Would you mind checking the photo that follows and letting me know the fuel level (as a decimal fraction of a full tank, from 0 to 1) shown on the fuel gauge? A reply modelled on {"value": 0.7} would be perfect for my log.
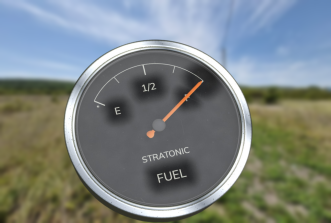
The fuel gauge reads {"value": 1}
